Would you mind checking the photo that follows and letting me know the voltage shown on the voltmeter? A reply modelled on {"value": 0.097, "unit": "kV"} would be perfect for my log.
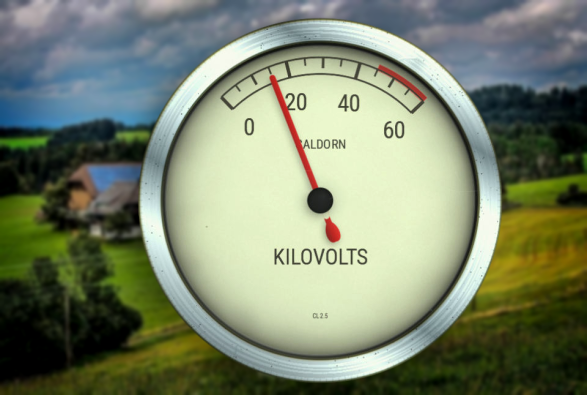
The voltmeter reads {"value": 15, "unit": "kV"}
